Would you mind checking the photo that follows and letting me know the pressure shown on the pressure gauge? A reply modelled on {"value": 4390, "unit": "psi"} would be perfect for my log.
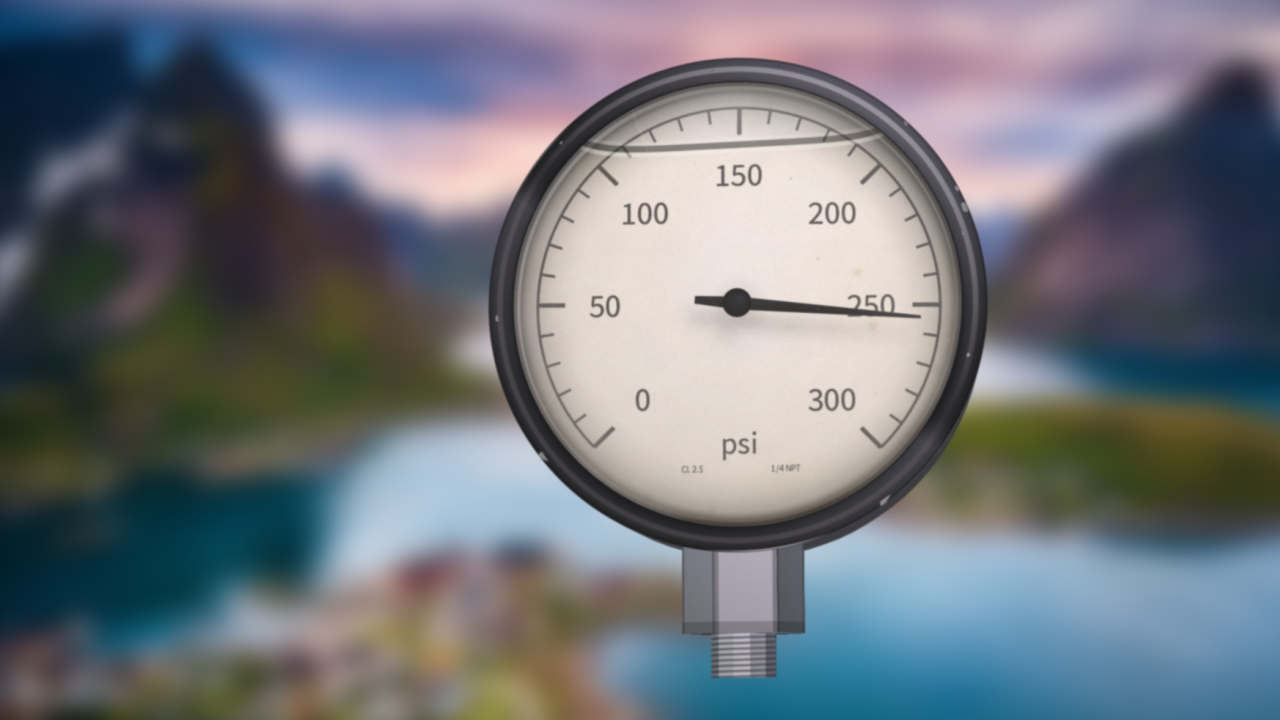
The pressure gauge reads {"value": 255, "unit": "psi"}
